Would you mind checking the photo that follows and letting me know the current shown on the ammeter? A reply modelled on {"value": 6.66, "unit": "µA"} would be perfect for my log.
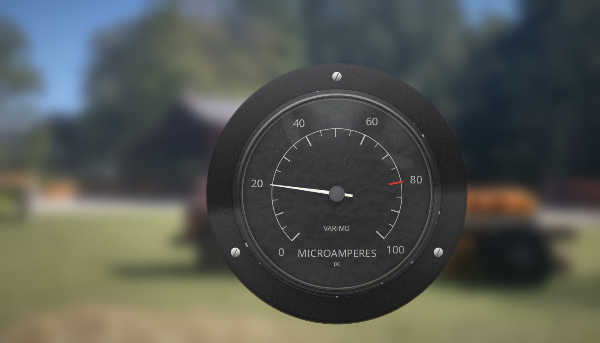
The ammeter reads {"value": 20, "unit": "µA"}
